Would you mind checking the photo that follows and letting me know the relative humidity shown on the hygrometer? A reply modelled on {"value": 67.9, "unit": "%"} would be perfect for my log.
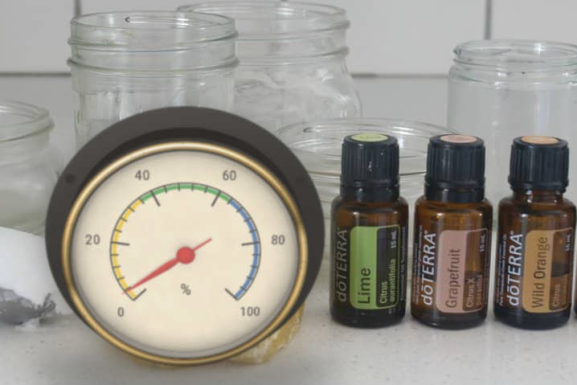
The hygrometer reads {"value": 4, "unit": "%"}
